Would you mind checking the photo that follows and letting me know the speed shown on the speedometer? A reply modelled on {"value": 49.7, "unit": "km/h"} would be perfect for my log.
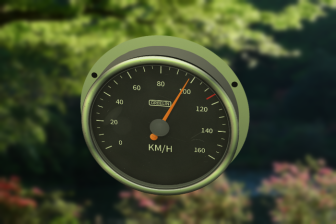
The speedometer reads {"value": 97.5, "unit": "km/h"}
